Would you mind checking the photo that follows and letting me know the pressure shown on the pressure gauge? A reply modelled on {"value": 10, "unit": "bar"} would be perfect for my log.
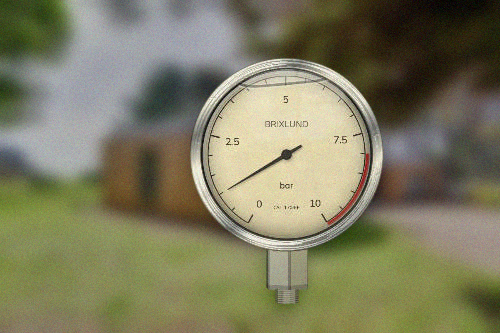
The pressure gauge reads {"value": 1, "unit": "bar"}
